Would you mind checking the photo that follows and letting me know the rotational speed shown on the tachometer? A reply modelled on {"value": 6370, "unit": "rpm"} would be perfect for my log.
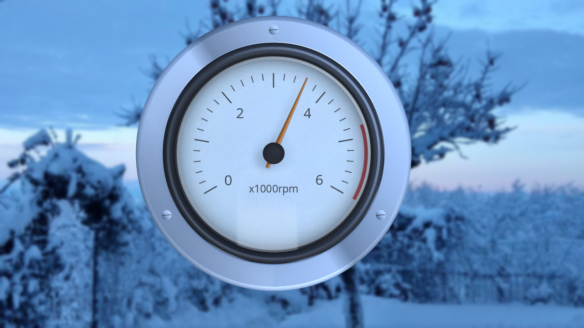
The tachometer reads {"value": 3600, "unit": "rpm"}
